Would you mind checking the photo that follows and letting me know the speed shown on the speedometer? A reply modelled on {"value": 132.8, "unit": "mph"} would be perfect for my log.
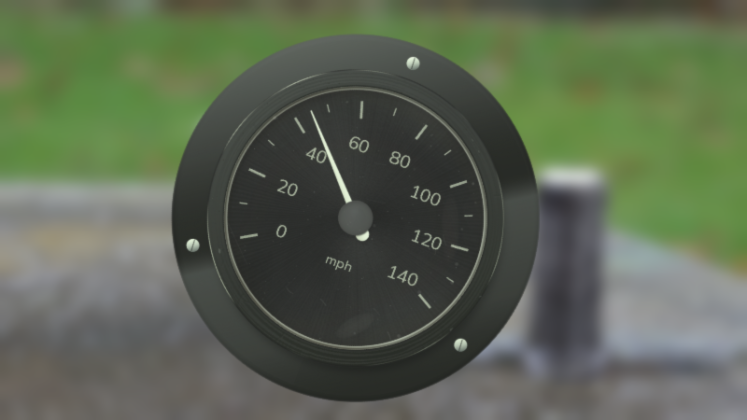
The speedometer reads {"value": 45, "unit": "mph"}
